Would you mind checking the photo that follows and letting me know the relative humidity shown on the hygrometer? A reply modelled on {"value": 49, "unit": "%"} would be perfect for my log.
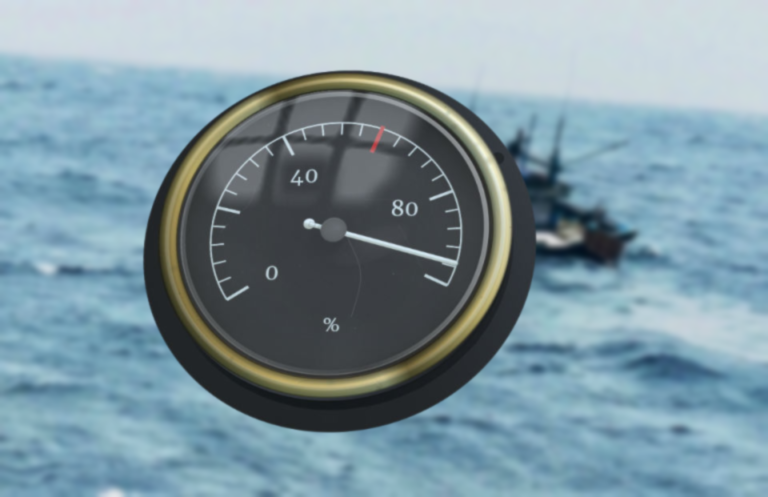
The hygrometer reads {"value": 96, "unit": "%"}
